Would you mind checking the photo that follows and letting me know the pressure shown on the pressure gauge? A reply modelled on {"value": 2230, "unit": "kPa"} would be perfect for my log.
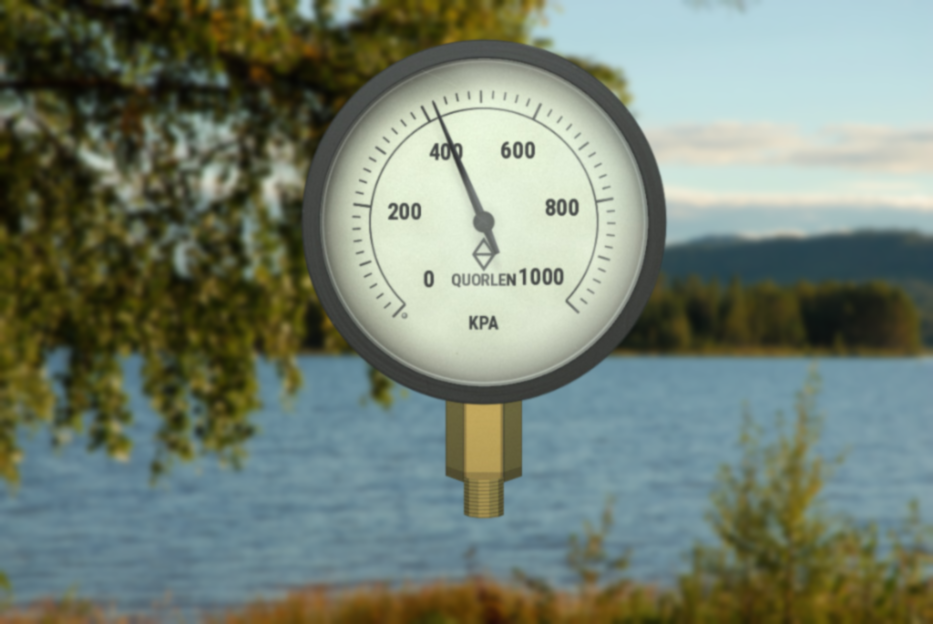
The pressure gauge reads {"value": 420, "unit": "kPa"}
